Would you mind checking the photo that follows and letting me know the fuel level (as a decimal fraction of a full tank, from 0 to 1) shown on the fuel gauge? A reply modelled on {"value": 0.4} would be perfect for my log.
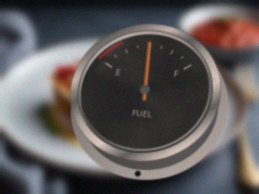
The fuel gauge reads {"value": 0.5}
